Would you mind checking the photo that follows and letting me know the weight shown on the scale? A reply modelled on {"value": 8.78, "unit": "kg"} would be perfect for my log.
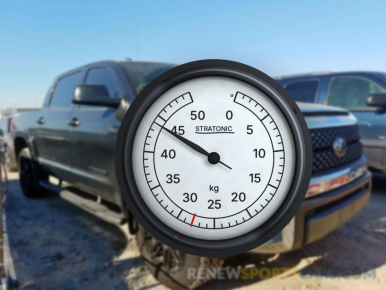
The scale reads {"value": 44, "unit": "kg"}
